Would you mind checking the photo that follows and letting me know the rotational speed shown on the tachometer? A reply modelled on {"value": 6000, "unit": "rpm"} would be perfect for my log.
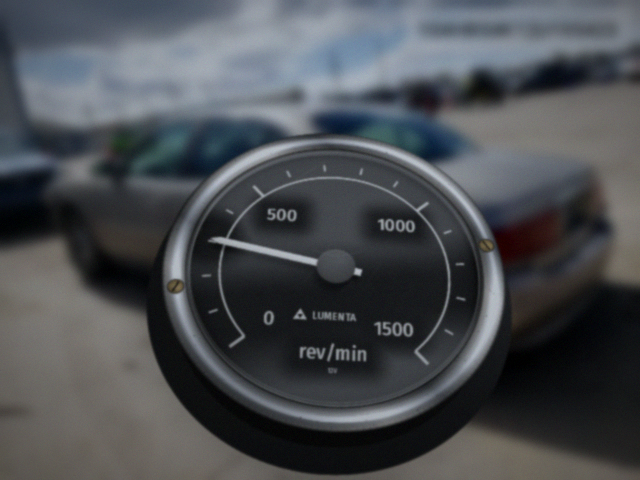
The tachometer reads {"value": 300, "unit": "rpm"}
